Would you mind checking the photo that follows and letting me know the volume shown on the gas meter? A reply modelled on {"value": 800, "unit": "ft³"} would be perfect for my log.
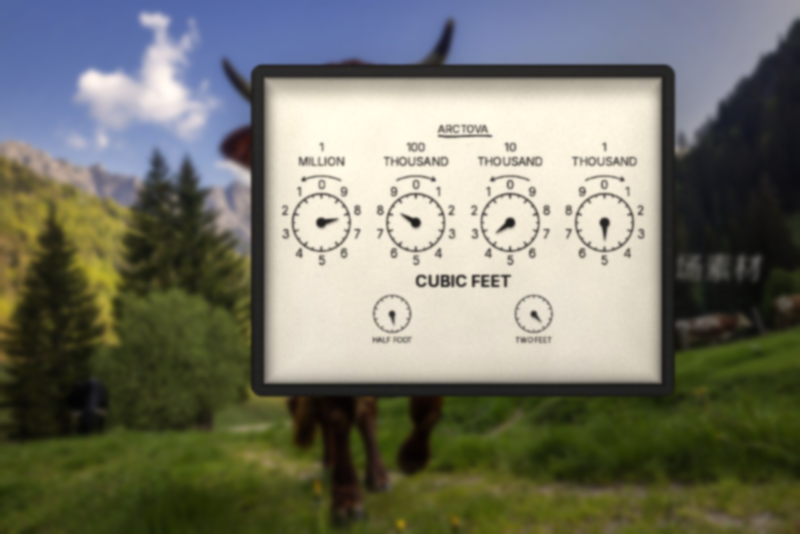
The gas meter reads {"value": 783500, "unit": "ft³"}
